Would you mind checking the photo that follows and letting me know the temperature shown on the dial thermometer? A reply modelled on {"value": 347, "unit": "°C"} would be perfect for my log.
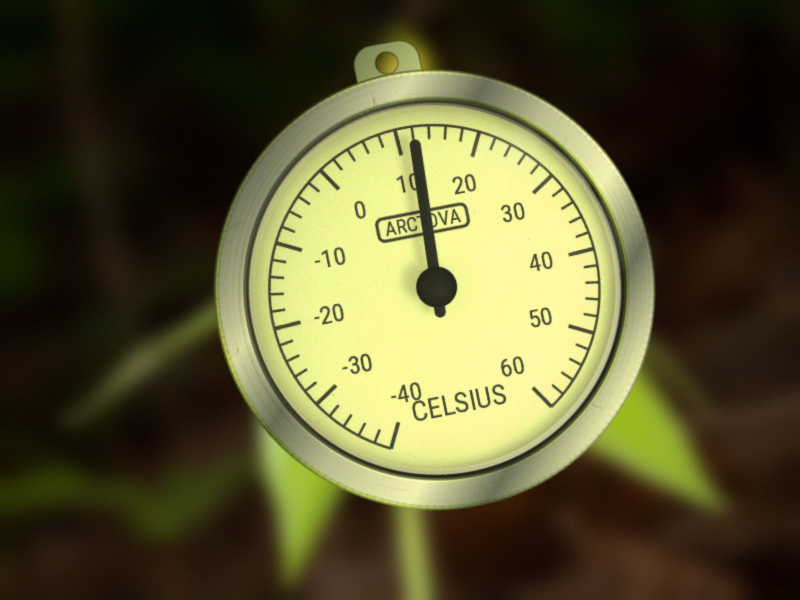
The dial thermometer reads {"value": 12, "unit": "°C"}
